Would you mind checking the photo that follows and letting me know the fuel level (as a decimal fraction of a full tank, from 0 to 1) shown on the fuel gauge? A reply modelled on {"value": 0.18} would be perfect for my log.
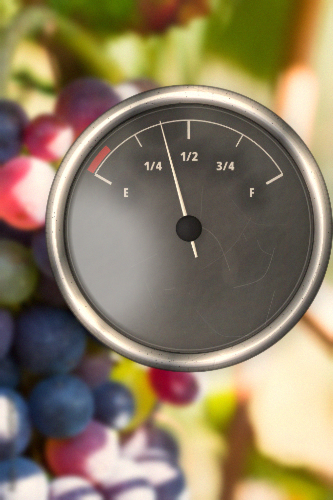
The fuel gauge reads {"value": 0.375}
